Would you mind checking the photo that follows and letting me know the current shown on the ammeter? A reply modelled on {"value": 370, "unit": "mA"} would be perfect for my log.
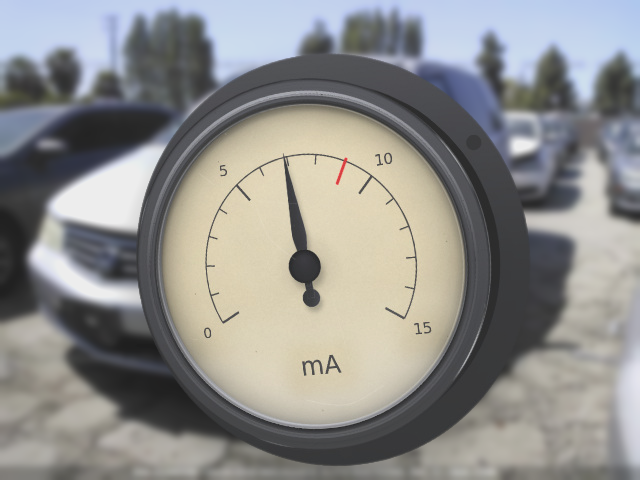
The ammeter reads {"value": 7, "unit": "mA"}
